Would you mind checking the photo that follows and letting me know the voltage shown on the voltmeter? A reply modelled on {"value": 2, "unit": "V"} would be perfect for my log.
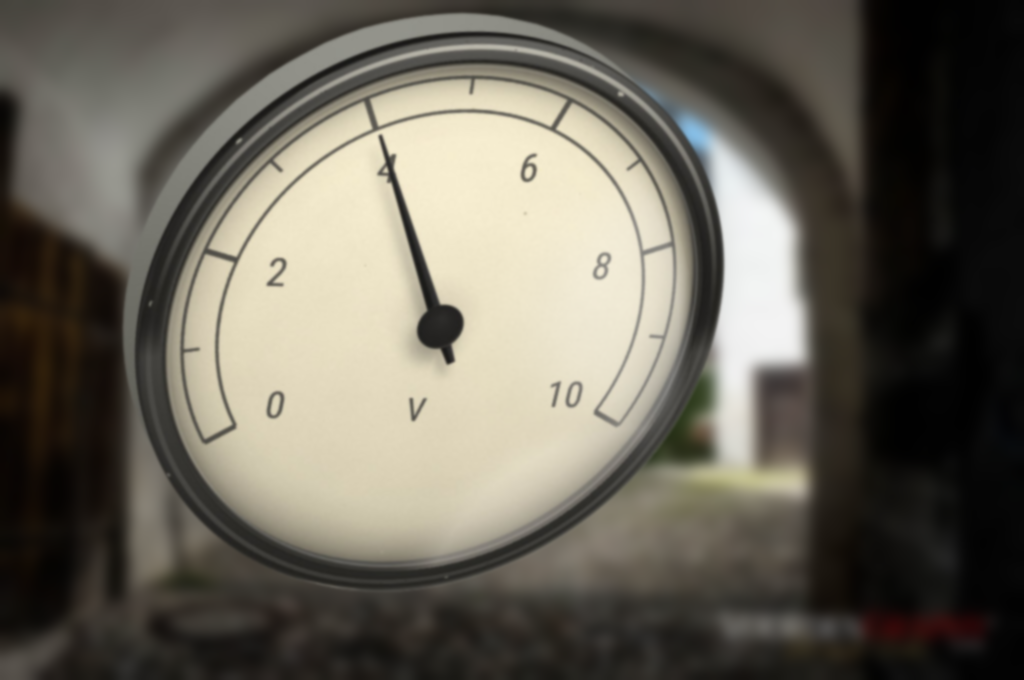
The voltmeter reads {"value": 4, "unit": "V"}
